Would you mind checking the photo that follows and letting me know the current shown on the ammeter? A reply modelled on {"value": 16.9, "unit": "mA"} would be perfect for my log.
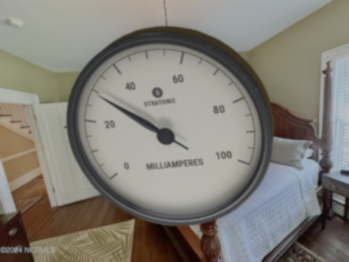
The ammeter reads {"value": 30, "unit": "mA"}
